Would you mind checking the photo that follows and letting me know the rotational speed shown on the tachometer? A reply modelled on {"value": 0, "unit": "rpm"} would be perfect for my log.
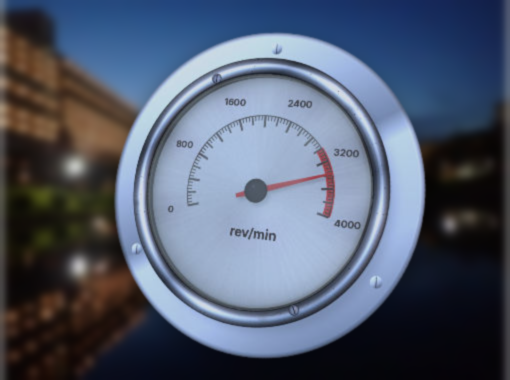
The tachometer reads {"value": 3400, "unit": "rpm"}
